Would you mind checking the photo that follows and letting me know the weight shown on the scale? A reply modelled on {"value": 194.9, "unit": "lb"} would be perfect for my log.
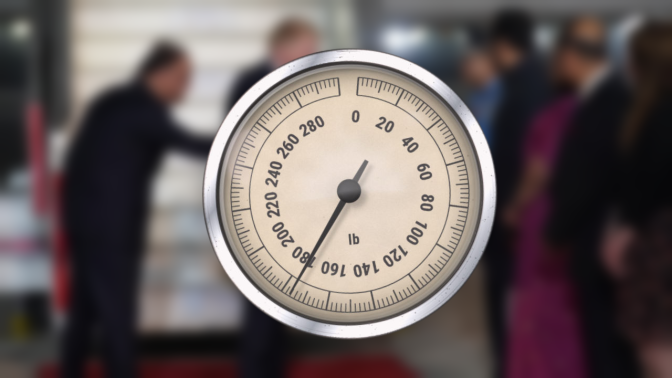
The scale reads {"value": 176, "unit": "lb"}
